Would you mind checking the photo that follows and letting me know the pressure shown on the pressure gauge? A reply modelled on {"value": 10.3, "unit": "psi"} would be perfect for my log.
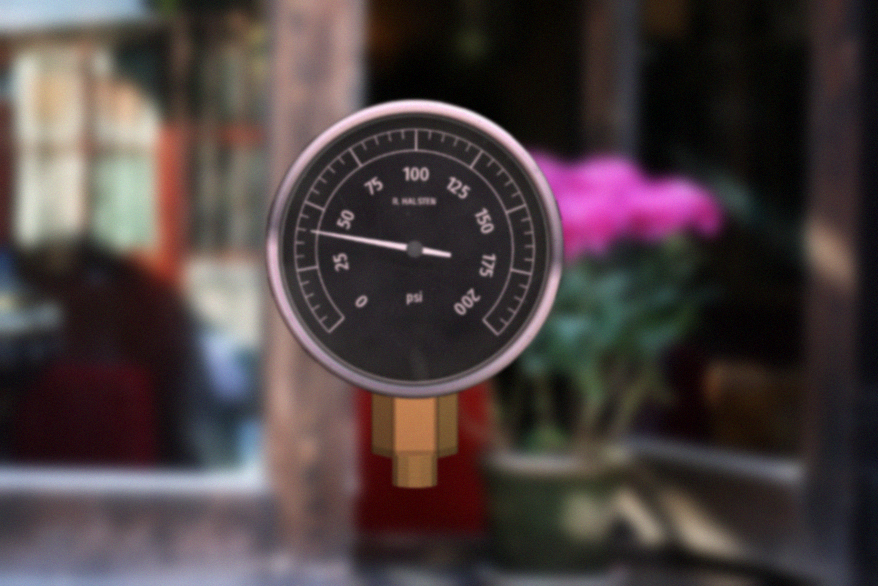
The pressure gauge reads {"value": 40, "unit": "psi"}
